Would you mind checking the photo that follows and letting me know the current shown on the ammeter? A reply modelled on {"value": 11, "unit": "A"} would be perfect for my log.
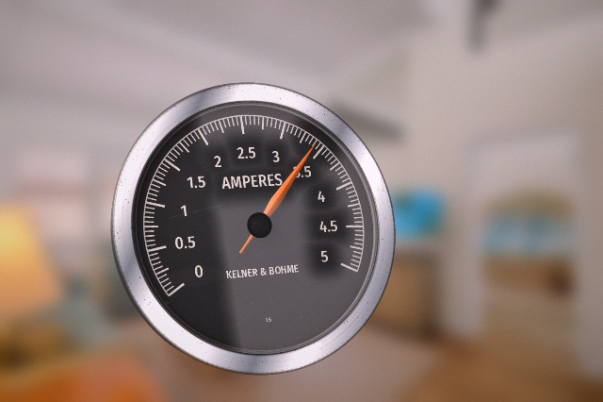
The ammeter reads {"value": 3.4, "unit": "A"}
